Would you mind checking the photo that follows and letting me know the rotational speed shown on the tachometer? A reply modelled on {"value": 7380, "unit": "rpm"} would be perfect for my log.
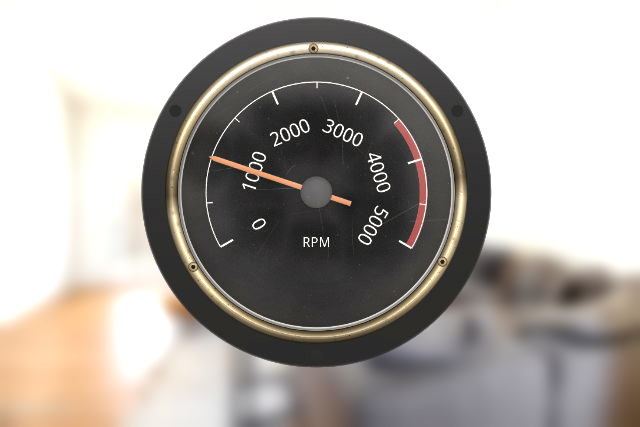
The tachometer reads {"value": 1000, "unit": "rpm"}
